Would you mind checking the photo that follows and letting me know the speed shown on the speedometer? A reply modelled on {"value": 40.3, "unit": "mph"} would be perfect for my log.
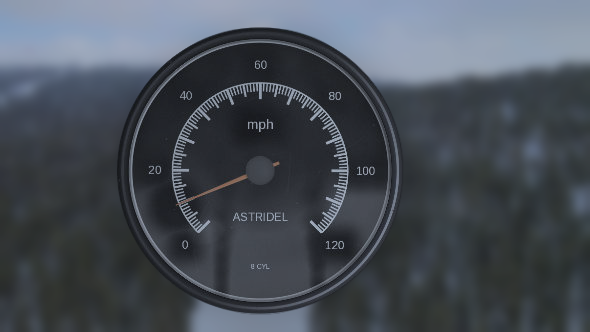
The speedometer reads {"value": 10, "unit": "mph"}
